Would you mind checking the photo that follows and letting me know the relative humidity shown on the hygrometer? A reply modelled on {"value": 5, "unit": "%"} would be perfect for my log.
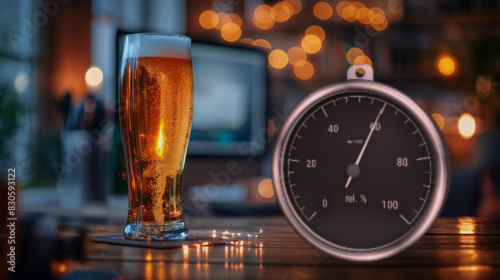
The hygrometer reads {"value": 60, "unit": "%"}
